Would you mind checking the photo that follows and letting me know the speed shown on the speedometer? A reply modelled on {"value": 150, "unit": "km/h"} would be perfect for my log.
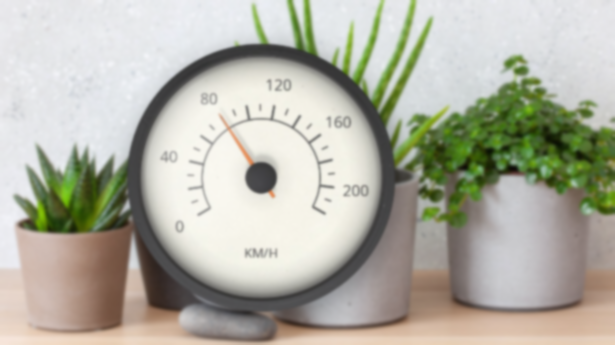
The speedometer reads {"value": 80, "unit": "km/h"}
